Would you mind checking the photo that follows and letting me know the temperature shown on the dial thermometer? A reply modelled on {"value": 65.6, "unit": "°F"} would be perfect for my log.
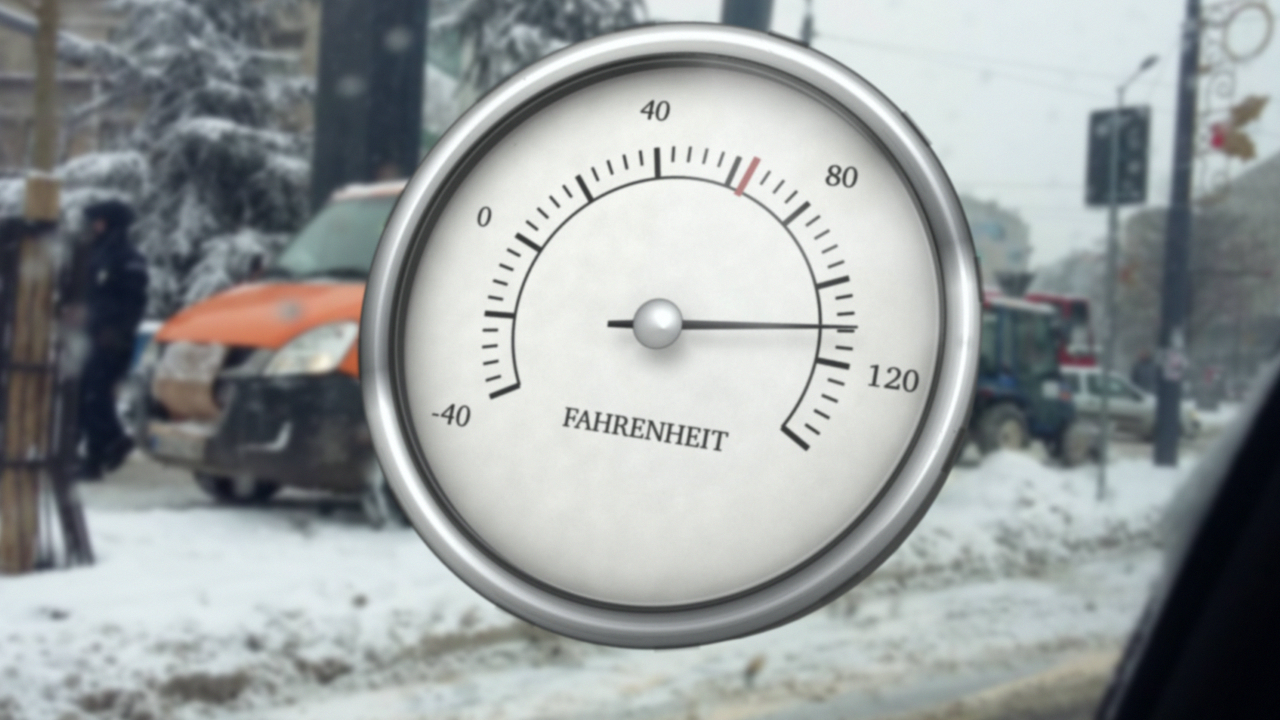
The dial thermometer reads {"value": 112, "unit": "°F"}
